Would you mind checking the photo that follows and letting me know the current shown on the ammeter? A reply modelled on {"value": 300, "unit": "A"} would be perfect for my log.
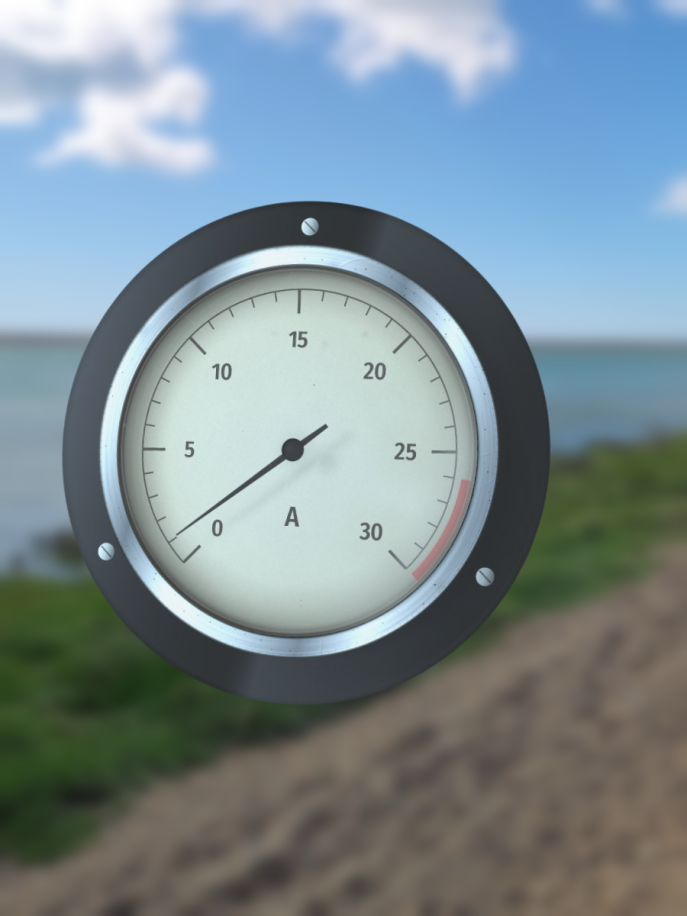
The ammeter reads {"value": 1, "unit": "A"}
